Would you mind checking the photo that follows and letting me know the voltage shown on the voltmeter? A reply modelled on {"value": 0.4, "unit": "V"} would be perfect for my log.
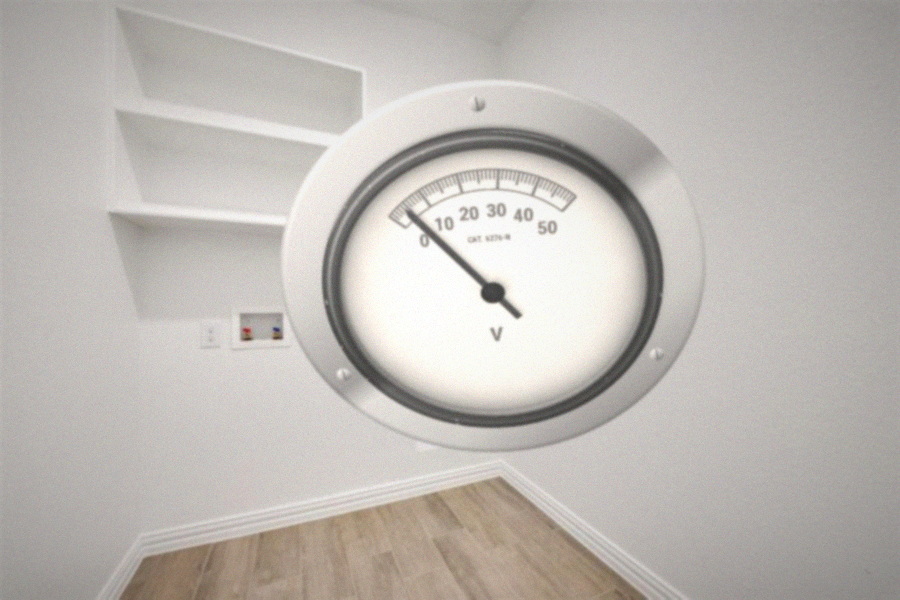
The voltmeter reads {"value": 5, "unit": "V"}
